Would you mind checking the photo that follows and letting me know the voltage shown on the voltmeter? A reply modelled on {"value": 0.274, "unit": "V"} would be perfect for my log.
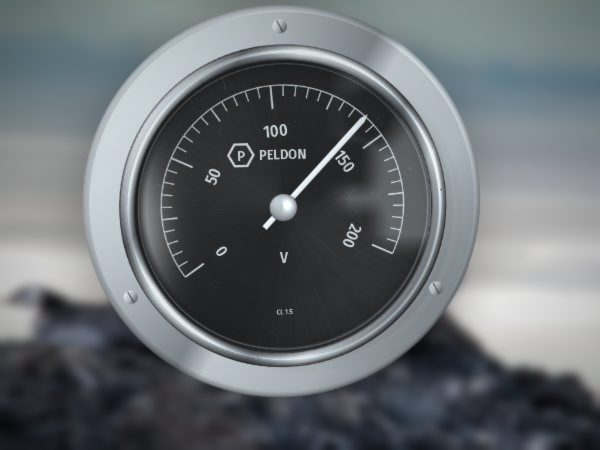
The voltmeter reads {"value": 140, "unit": "V"}
